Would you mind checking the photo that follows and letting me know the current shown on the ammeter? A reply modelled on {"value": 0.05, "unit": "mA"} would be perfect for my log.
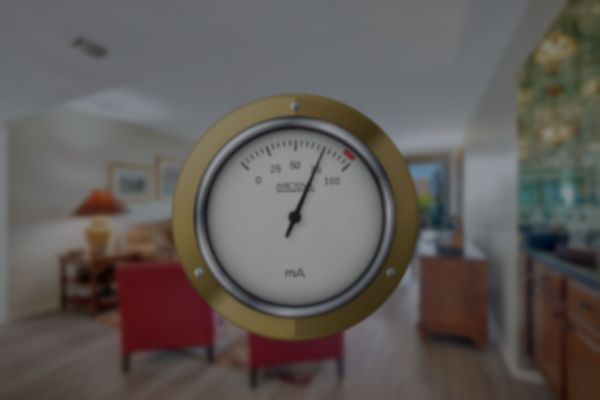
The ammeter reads {"value": 75, "unit": "mA"}
